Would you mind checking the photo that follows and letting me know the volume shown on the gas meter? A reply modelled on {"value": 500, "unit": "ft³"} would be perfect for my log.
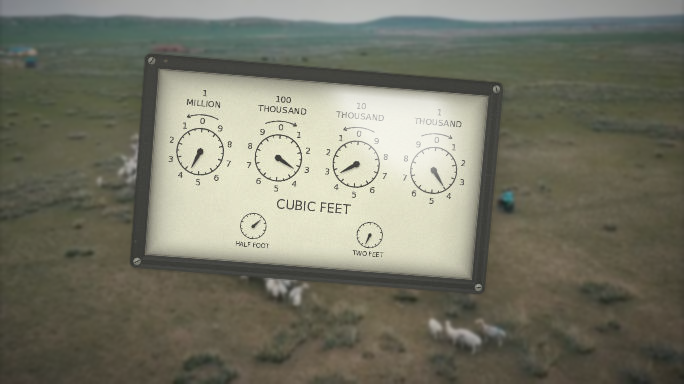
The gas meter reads {"value": 433400, "unit": "ft³"}
